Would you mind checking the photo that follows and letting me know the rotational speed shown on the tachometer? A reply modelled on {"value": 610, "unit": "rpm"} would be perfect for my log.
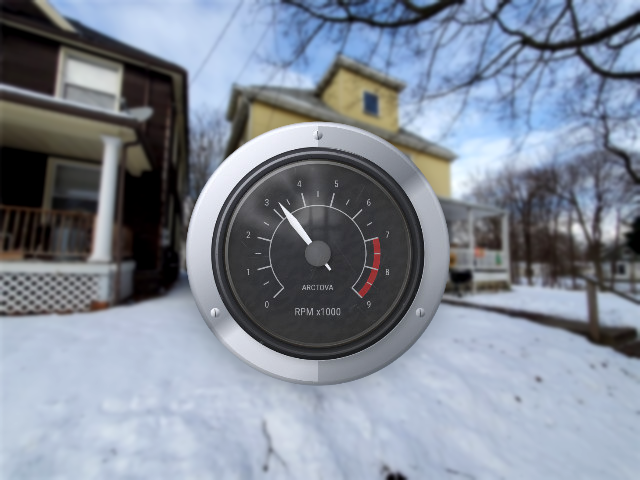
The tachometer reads {"value": 3250, "unit": "rpm"}
